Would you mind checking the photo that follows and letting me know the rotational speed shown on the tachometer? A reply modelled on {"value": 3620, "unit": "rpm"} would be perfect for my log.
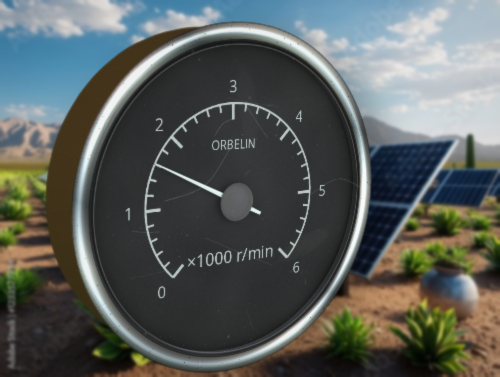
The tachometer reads {"value": 1600, "unit": "rpm"}
